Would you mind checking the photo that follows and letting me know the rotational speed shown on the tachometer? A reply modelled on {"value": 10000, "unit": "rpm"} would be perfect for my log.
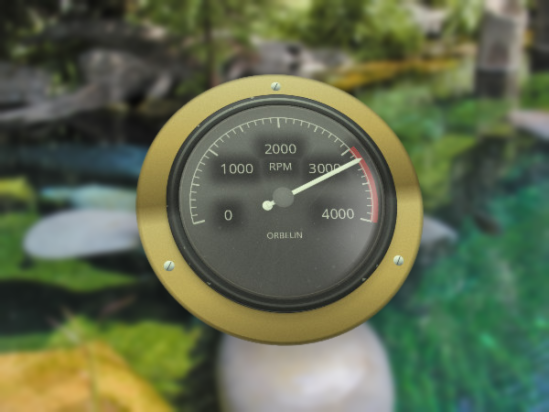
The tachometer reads {"value": 3200, "unit": "rpm"}
